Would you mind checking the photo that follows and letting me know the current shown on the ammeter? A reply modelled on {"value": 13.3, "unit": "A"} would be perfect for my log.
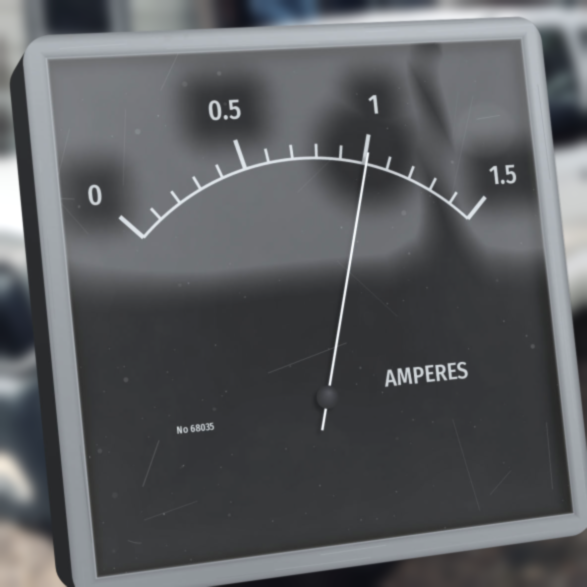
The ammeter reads {"value": 1, "unit": "A"}
